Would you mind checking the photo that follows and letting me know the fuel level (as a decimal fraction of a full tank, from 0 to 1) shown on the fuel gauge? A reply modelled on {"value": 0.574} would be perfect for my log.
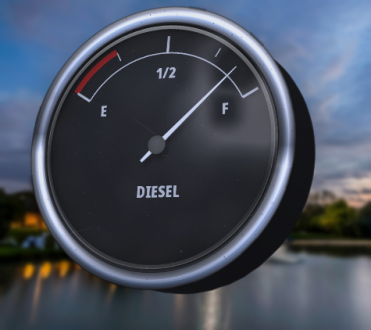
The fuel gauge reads {"value": 0.875}
